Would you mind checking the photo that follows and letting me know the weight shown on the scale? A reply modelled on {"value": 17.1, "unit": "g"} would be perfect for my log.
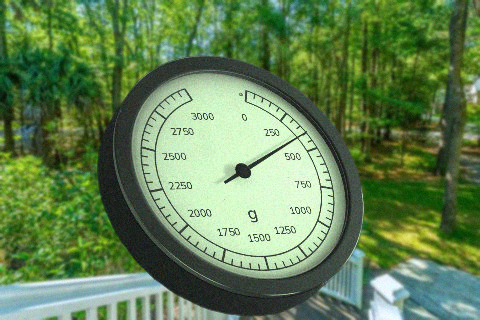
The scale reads {"value": 400, "unit": "g"}
